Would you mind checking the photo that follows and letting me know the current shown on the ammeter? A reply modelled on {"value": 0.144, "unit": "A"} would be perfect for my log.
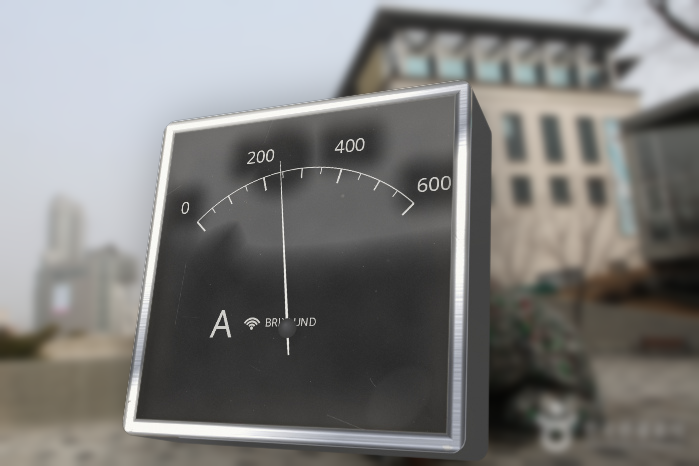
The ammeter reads {"value": 250, "unit": "A"}
